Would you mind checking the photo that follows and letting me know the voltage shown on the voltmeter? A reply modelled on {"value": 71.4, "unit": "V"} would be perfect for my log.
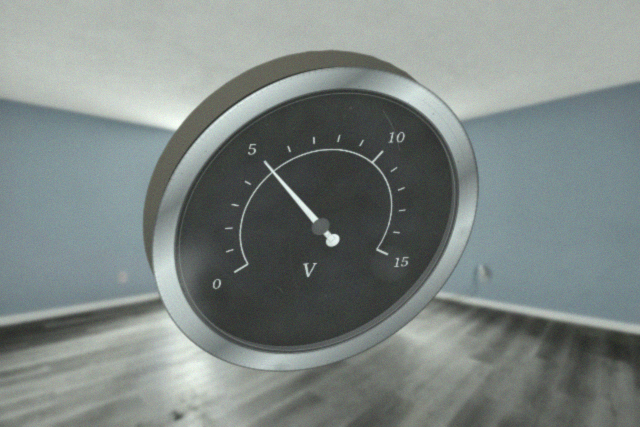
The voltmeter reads {"value": 5, "unit": "V"}
